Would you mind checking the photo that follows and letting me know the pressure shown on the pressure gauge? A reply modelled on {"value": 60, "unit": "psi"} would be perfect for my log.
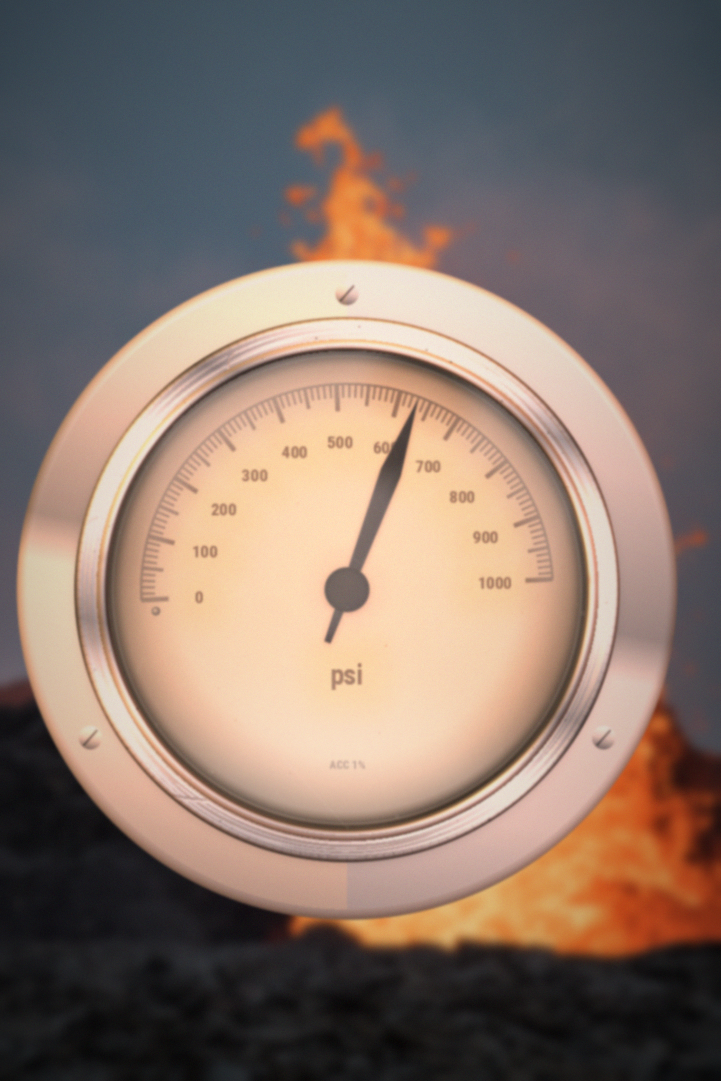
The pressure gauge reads {"value": 630, "unit": "psi"}
